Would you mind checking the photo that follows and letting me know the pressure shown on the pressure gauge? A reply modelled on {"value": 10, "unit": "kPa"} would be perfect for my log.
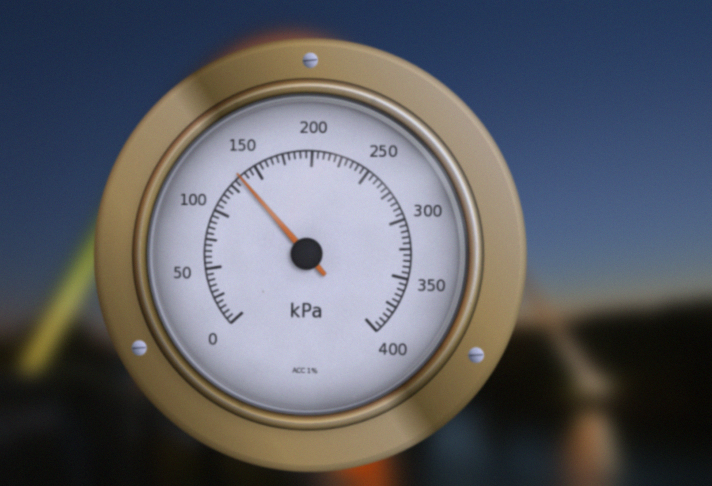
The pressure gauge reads {"value": 135, "unit": "kPa"}
